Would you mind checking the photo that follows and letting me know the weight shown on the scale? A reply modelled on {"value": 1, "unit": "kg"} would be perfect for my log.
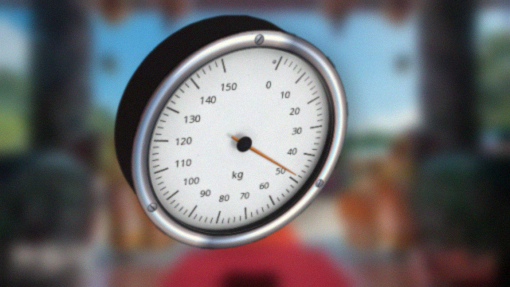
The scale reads {"value": 48, "unit": "kg"}
